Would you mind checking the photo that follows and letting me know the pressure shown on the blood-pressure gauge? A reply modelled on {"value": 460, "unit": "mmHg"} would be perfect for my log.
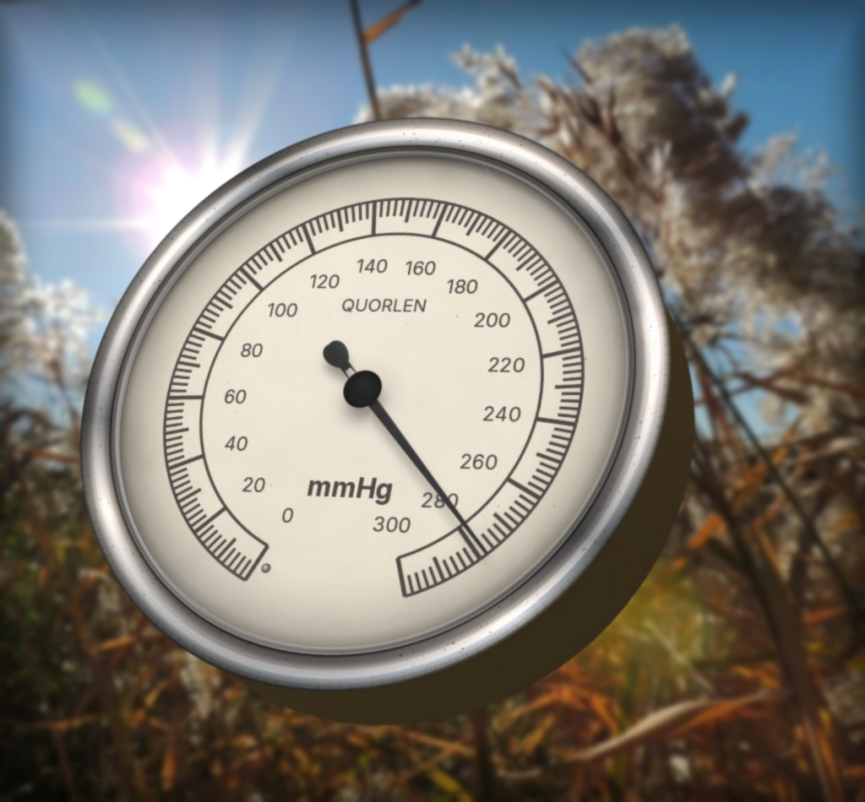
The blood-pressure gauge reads {"value": 278, "unit": "mmHg"}
